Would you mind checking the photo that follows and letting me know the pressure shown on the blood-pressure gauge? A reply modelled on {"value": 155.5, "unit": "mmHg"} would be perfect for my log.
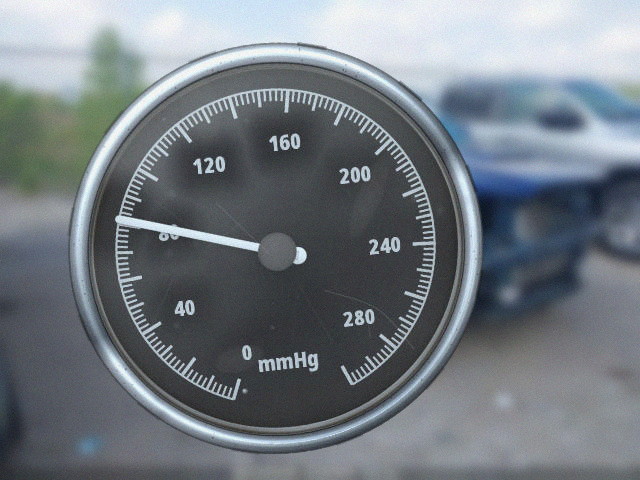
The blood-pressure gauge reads {"value": 82, "unit": "mmHg"}
